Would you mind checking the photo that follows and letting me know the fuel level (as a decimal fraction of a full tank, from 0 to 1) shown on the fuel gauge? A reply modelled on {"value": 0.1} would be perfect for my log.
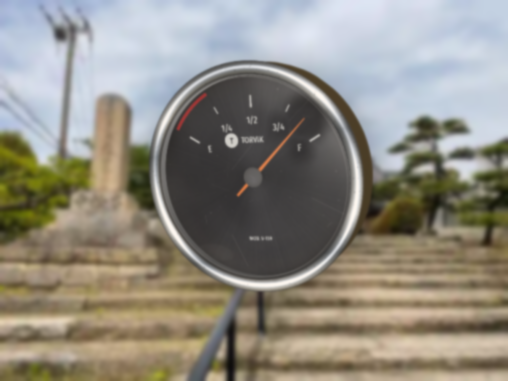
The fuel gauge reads {"value": 0.875}
